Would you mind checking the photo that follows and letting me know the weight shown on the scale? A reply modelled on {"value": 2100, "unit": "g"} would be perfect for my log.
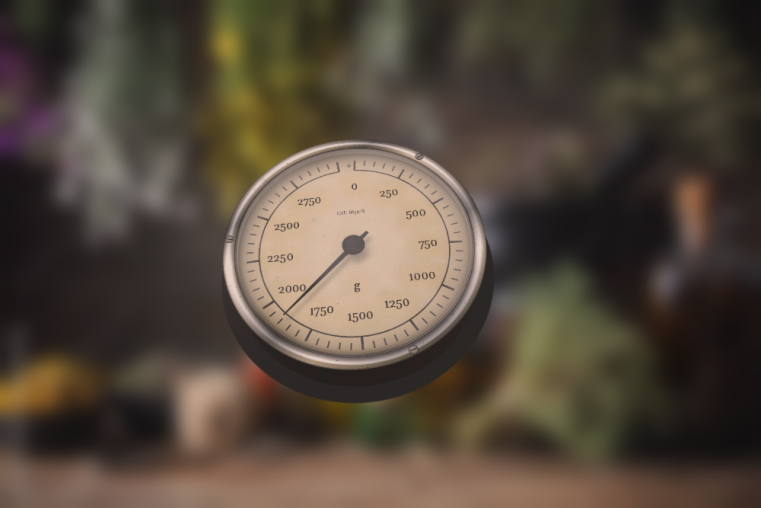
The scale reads {"value": 1900, "unit": "g"}
